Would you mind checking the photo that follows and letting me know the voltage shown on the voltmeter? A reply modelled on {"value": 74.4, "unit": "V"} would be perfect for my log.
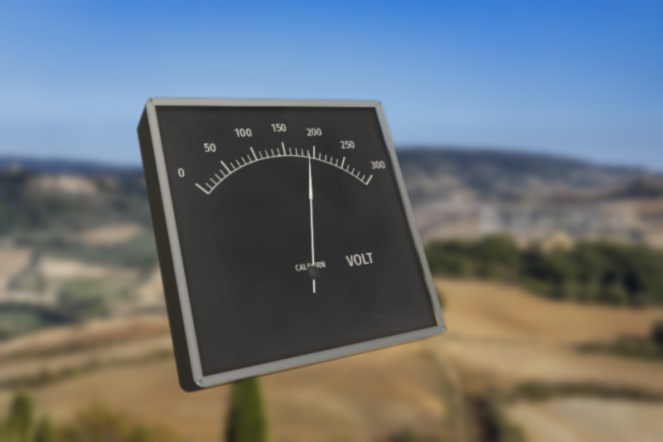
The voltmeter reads {"value": 190, "unit": "V"}
